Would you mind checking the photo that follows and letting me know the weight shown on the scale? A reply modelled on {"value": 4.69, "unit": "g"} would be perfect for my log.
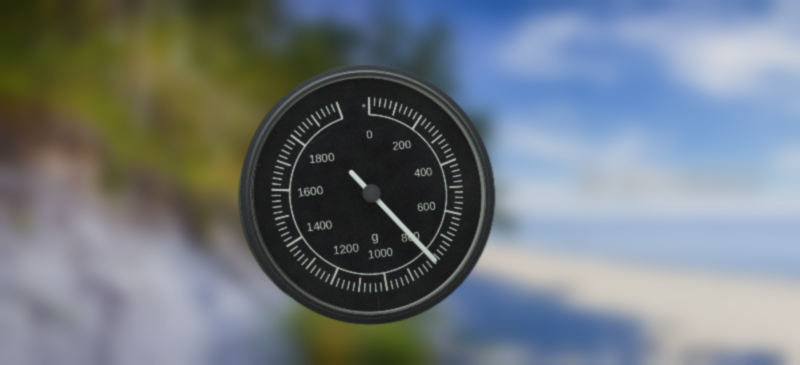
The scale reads {"value": 800, "unit": "g"}
